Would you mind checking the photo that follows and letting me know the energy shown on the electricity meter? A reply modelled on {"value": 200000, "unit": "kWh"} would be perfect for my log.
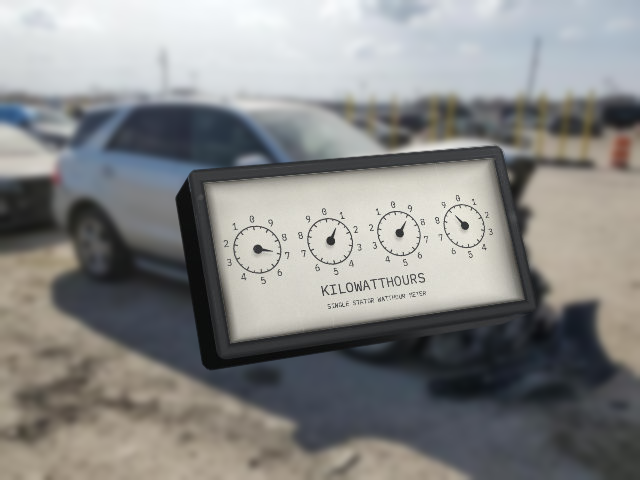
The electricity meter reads {"value": 7089, "unit": "kWh"}
